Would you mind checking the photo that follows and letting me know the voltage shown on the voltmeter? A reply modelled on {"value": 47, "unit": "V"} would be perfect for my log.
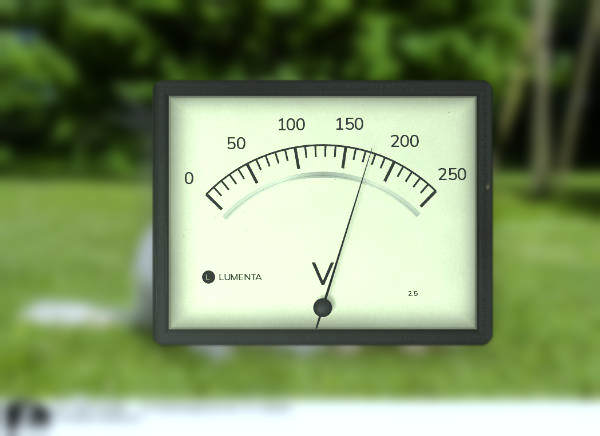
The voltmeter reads {"value": 175, "unit": "V"}
